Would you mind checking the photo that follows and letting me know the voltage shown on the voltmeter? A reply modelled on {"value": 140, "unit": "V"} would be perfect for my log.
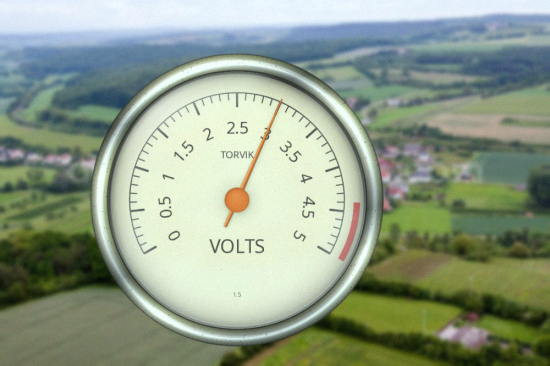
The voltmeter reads {"value": 3, "unit": "V"}
